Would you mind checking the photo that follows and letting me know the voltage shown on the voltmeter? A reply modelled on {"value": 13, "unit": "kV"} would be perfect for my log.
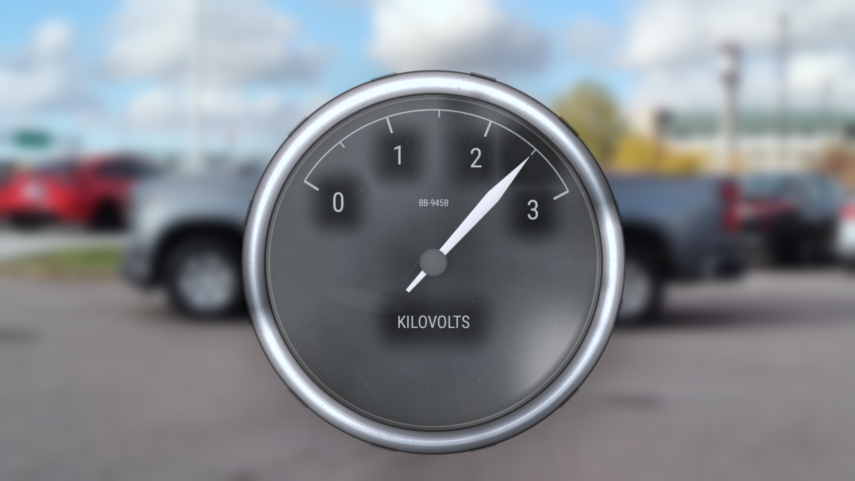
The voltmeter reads {"value": 2.5, "unit": "kV"}
